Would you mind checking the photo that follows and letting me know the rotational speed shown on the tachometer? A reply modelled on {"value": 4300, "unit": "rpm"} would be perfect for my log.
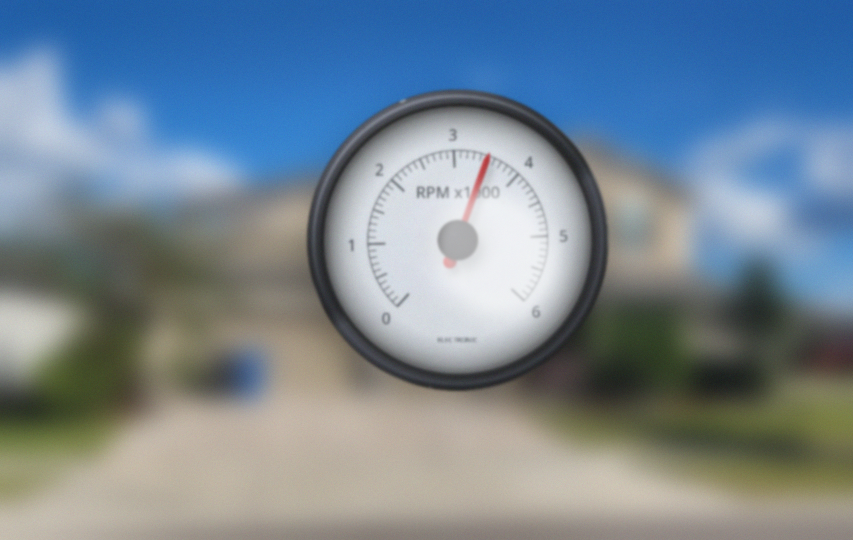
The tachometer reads {"value": 3500, "unit": "rpm"}
